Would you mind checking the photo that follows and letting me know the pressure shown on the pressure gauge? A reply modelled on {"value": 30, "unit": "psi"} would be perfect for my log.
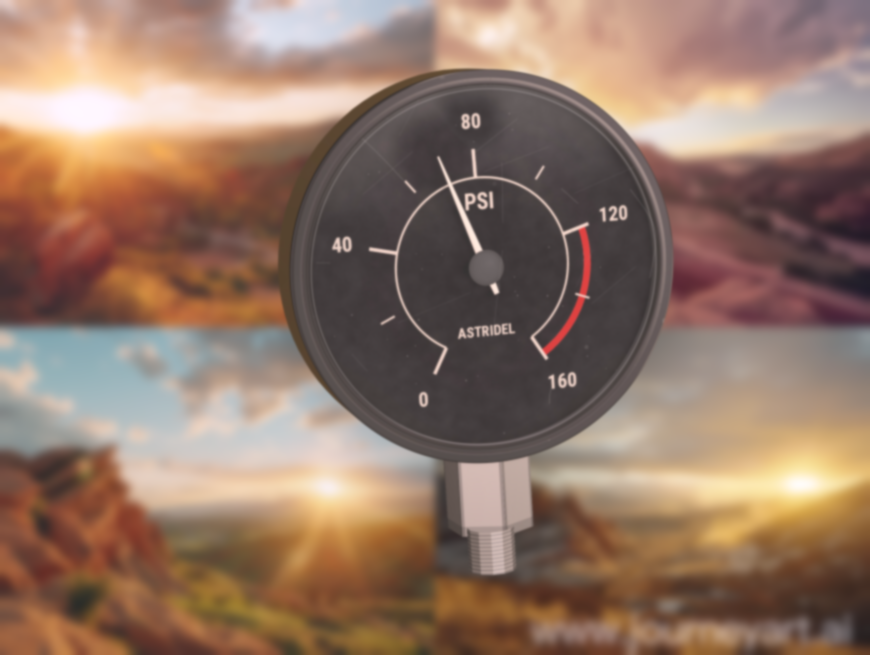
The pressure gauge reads {"value": 70, "unit": "psi"}
